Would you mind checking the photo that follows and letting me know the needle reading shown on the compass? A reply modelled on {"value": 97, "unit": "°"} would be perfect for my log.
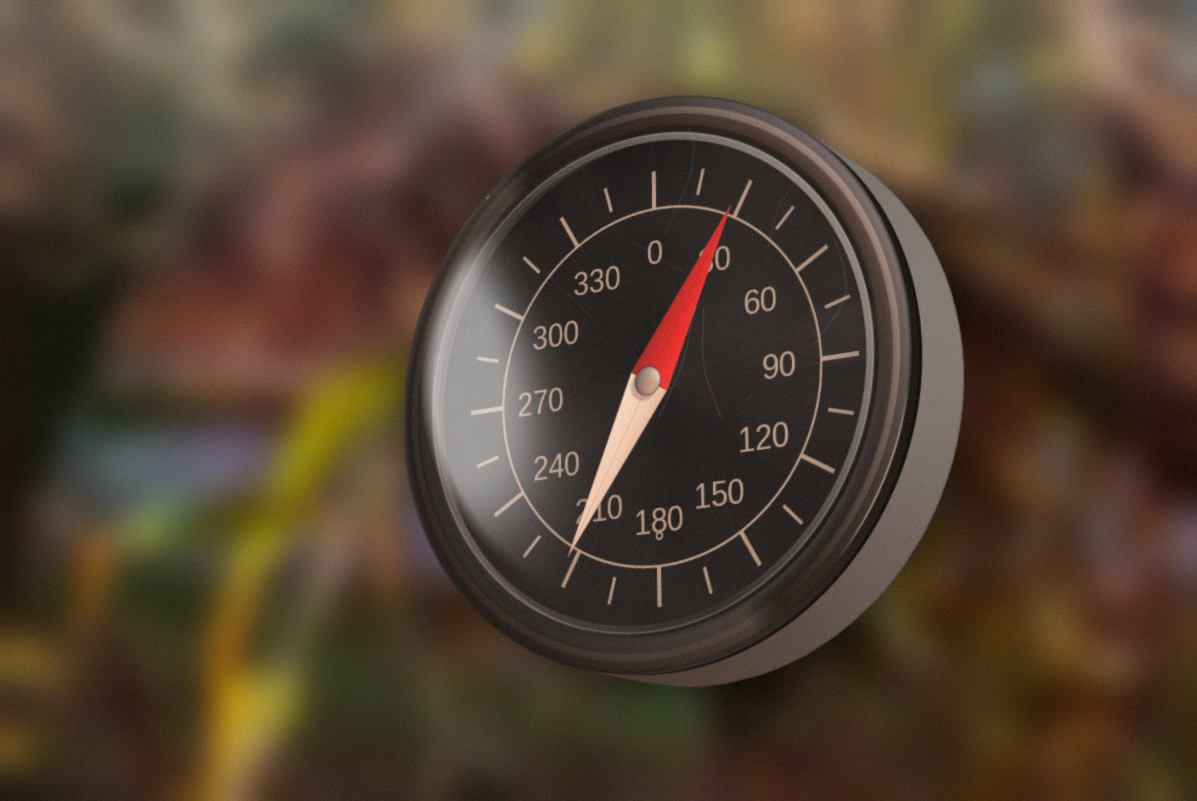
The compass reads {"value": 30, "unit": "°"}
